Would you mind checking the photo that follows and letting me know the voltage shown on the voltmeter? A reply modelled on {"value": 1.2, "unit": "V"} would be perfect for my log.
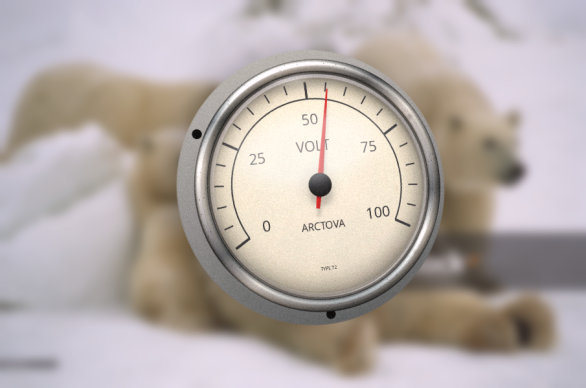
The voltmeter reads {"value": 55, "unit": "V"}
